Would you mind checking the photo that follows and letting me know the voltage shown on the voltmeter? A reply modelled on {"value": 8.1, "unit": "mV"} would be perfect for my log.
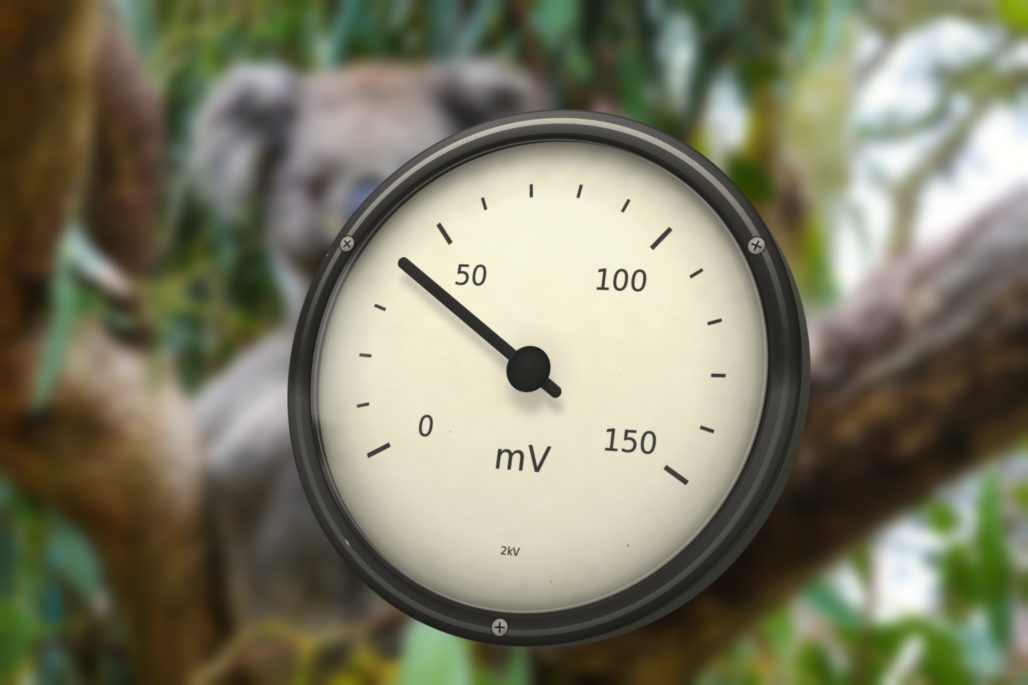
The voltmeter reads {"value": 40, "unit": "mV"}
